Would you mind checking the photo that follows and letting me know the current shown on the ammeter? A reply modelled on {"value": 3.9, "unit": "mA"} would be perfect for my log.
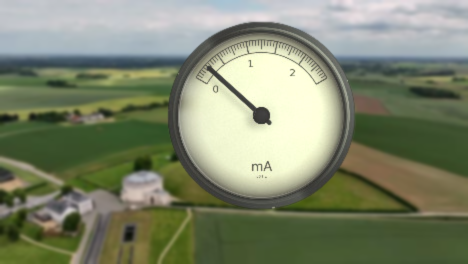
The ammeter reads {"value": 0.25, "unit": "mA"}
